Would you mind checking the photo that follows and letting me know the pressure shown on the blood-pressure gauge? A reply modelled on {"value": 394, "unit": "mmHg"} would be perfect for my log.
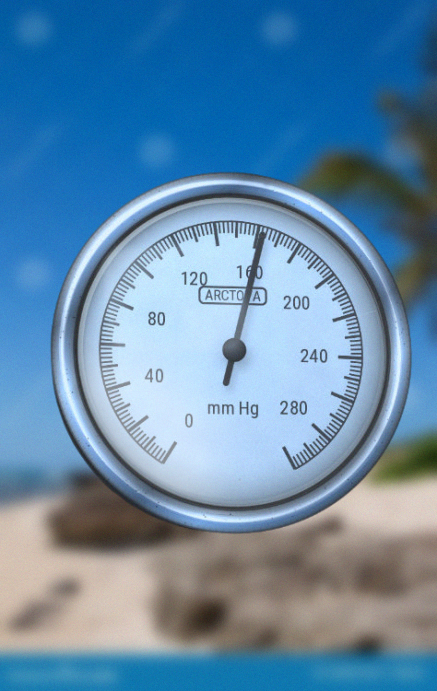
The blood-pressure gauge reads {"value": 162, "unit": "mmHg"}
